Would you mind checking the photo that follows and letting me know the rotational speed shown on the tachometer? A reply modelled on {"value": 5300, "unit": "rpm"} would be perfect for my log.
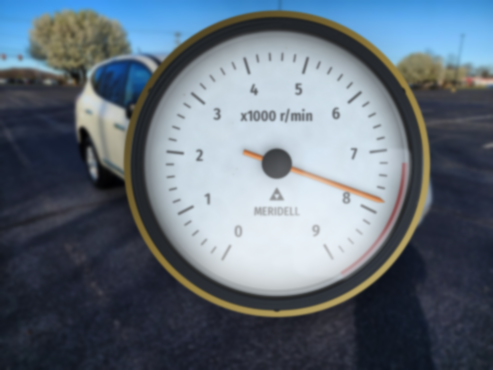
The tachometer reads {"value": 7800, "unit": "rpm"}
